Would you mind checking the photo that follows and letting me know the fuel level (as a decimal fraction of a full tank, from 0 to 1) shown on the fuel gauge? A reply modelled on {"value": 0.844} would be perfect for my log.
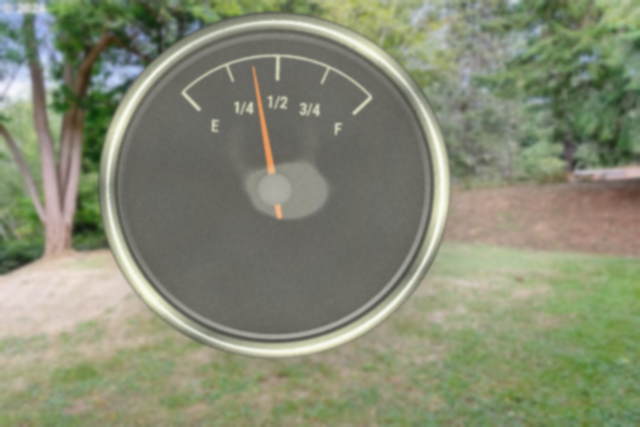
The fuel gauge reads {"value": 0.375}
